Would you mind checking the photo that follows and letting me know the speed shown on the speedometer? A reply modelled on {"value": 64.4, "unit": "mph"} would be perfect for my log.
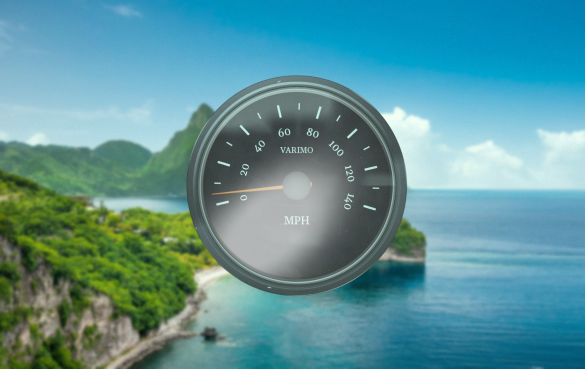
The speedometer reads {"value": 5, "unit": "mph"}
